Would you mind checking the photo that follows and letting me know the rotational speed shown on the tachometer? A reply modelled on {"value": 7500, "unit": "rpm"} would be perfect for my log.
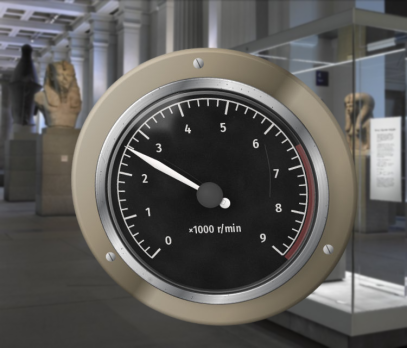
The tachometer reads {"value": 2600, "unit": "rpm"}
